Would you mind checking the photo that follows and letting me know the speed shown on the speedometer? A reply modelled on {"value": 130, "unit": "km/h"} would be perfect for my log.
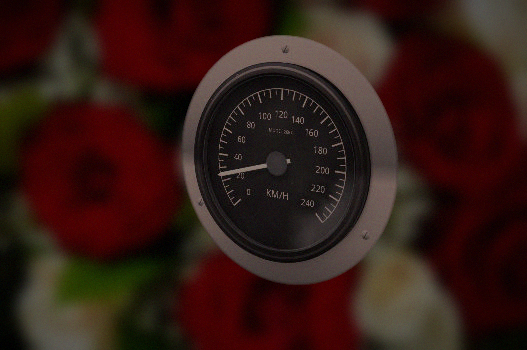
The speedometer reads {"value": 25, "unit": "km/h"}
